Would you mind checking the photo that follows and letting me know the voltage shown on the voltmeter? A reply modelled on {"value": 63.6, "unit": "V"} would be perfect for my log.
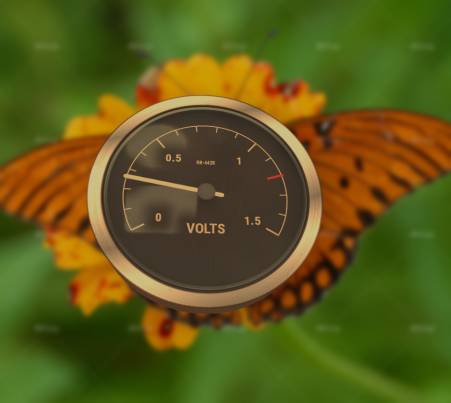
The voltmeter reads {"value": 0.25, "unit": "V"}
